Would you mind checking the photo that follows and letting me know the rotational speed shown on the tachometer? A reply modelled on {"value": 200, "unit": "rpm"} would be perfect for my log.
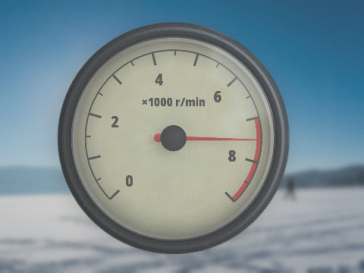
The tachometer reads {"value": 7500, "unit": "rpm"}
